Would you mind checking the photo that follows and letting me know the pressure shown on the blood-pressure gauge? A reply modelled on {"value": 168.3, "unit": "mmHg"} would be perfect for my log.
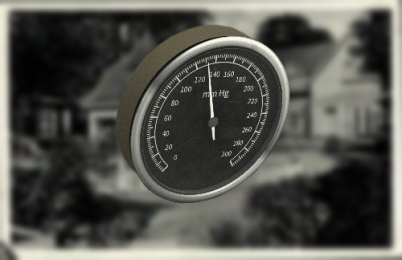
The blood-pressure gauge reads {"value": 130, "unit": "mmHg"}
